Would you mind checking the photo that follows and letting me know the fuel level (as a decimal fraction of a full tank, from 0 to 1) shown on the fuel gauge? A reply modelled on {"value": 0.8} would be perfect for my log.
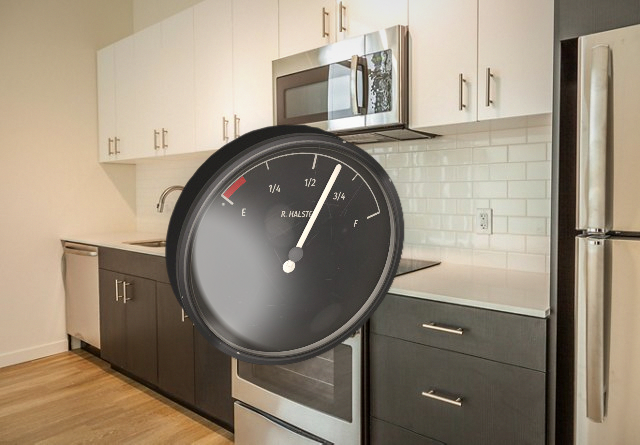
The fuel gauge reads {"value": 0.625}
